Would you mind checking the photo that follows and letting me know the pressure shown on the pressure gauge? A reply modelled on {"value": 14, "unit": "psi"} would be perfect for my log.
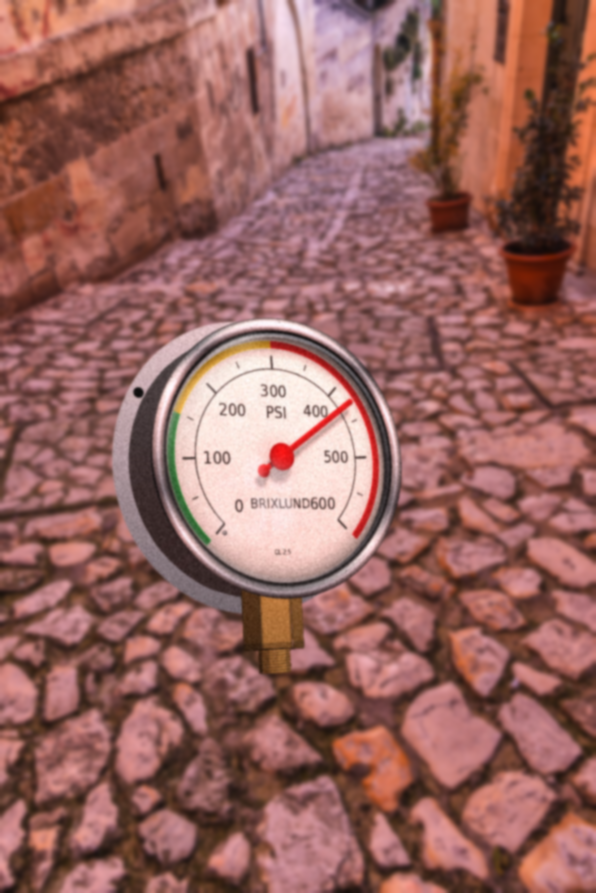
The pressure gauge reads {"value": 425, "unit": "psi"}
